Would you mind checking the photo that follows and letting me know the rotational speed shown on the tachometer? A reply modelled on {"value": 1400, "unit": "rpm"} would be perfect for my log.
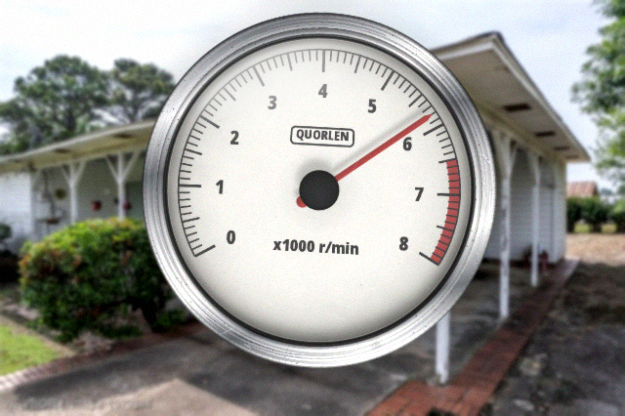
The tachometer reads {"value": 5800, "unit": "rpm"}
